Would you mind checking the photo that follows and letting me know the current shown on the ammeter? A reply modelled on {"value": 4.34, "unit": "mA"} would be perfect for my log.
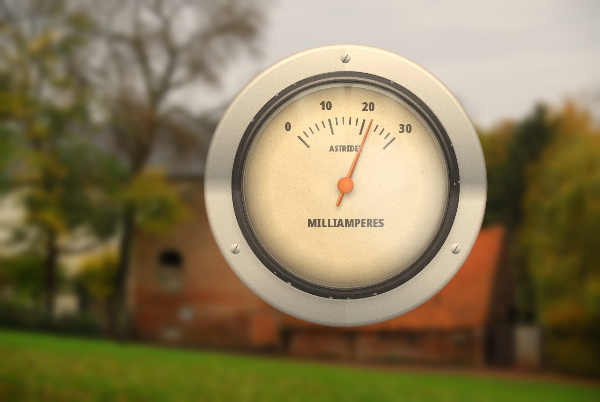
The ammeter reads {"value": 22, "unit": "mA"}
